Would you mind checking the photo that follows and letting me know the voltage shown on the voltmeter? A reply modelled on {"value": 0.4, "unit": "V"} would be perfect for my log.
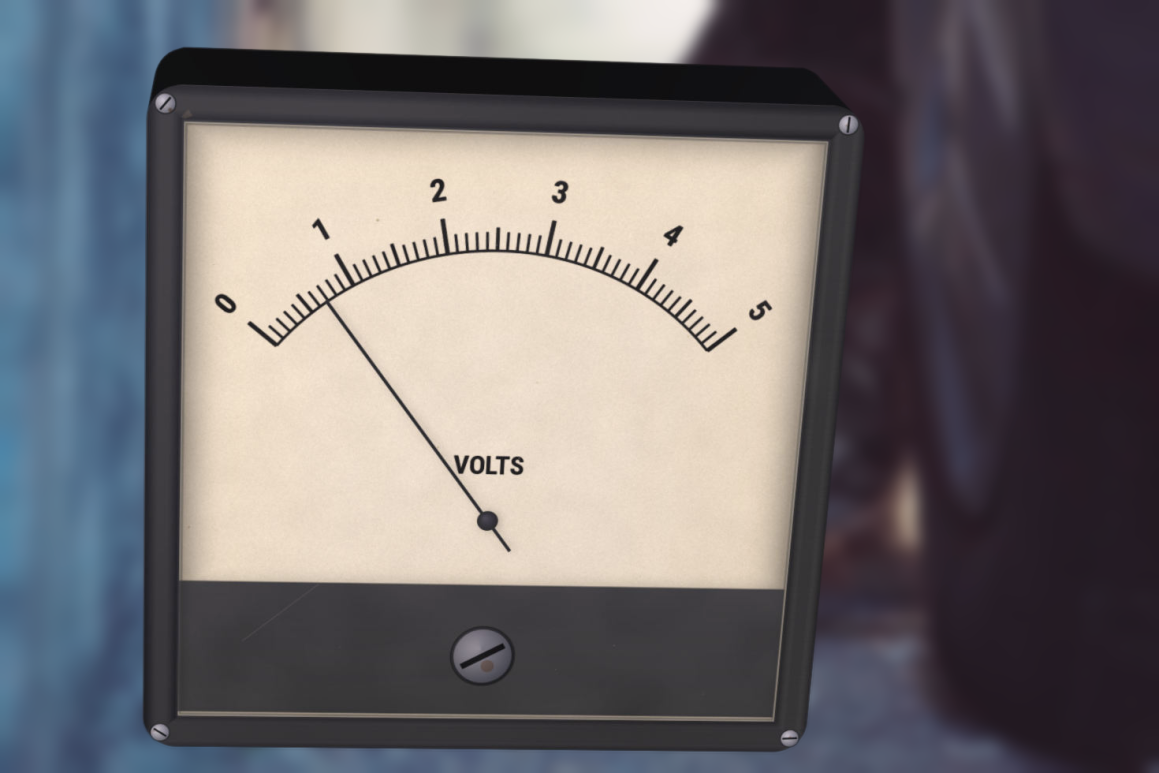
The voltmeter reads {"value": 0.7, "unit": "V"}
